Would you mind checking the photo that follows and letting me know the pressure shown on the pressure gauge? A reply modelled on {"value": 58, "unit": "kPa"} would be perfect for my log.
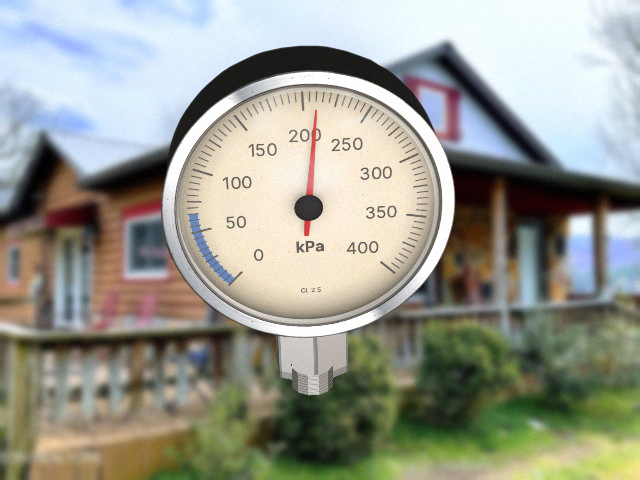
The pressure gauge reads {"value": 210, "unit": "kPa"}
